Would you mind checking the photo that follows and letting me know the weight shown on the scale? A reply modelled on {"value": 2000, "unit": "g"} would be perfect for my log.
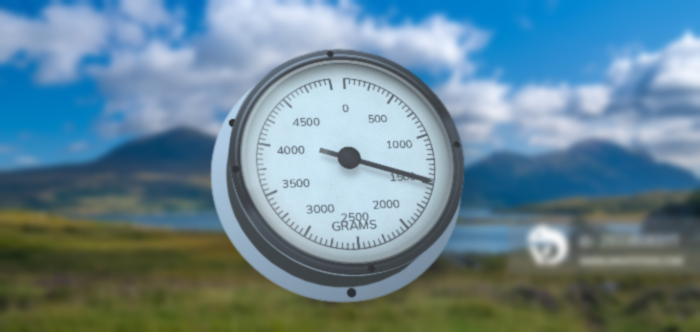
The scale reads {"value": 1500, "unit": "g"}
